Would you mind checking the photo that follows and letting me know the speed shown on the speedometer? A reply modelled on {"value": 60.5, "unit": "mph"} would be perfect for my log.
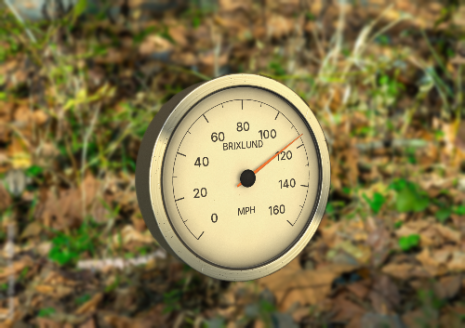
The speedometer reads {"value": 115, "unit": "mph"}
